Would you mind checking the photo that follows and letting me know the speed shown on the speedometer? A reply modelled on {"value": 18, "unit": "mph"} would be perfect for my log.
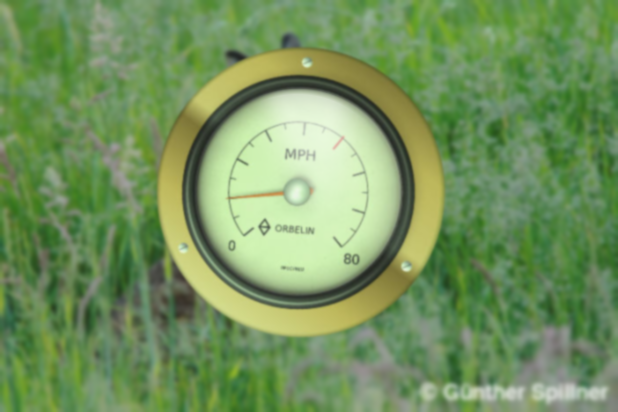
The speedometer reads {"value": 10, "unit": "mph"}
